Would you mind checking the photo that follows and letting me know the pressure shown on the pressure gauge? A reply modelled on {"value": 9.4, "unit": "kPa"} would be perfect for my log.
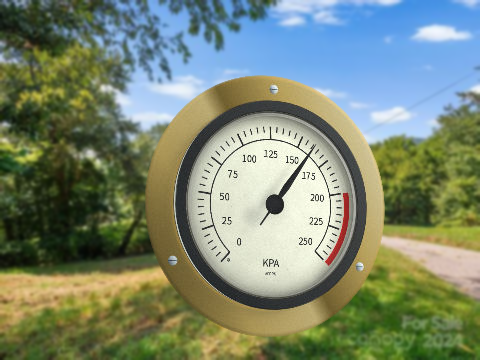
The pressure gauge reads {"value": 160, "unit": "kPa"}
